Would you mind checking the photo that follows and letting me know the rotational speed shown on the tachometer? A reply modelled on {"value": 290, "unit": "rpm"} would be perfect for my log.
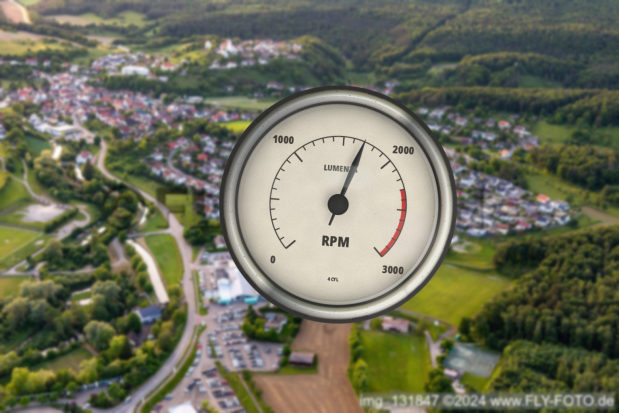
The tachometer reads {"value": 1700, "unit": "rpm"}
